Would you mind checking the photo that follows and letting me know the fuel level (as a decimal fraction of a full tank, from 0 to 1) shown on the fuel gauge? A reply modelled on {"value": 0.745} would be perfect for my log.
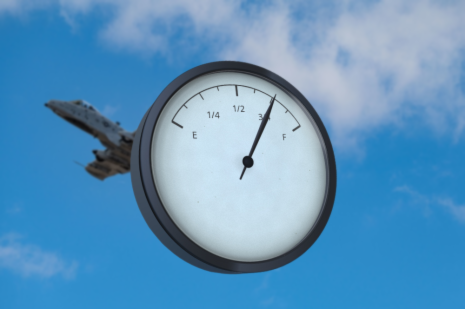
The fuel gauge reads {"value": 0.75}
